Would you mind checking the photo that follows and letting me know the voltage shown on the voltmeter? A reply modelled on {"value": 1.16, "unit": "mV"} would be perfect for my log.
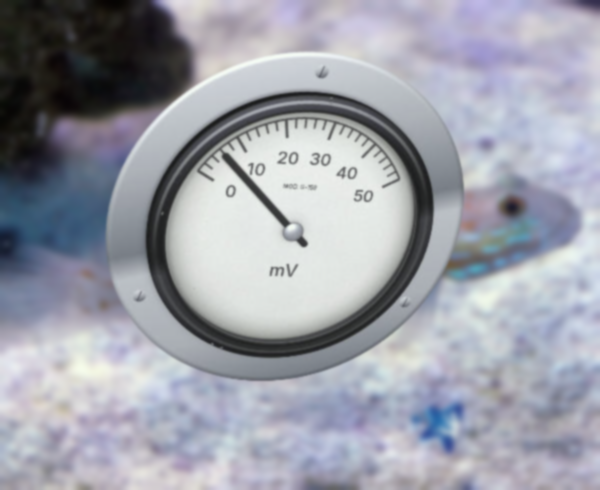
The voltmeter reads {"value": 6, "unit": "mV"}
